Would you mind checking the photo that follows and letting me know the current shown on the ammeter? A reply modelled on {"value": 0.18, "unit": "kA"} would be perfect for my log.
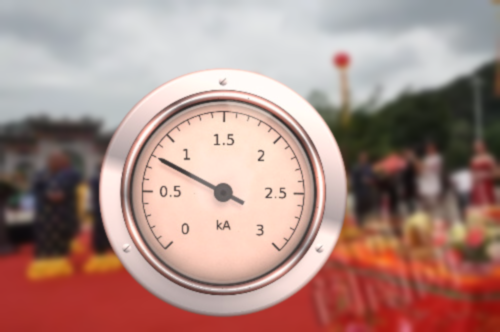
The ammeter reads {"value": 0.8, "unit": "kA"}
